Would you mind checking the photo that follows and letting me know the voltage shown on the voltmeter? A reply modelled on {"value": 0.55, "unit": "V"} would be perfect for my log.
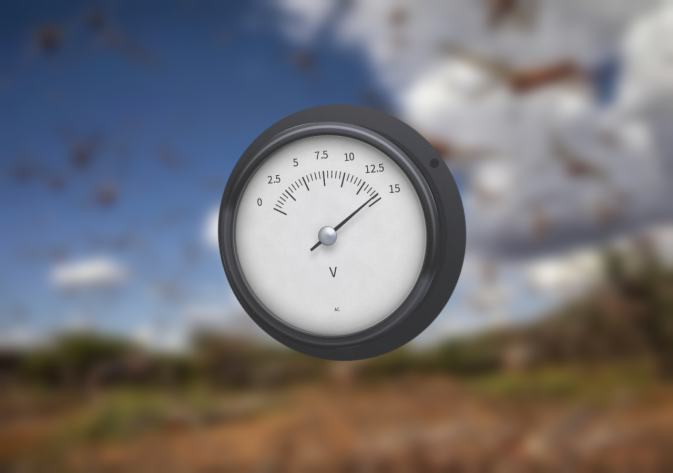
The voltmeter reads {"value": 14.5, "unit": "V"}
